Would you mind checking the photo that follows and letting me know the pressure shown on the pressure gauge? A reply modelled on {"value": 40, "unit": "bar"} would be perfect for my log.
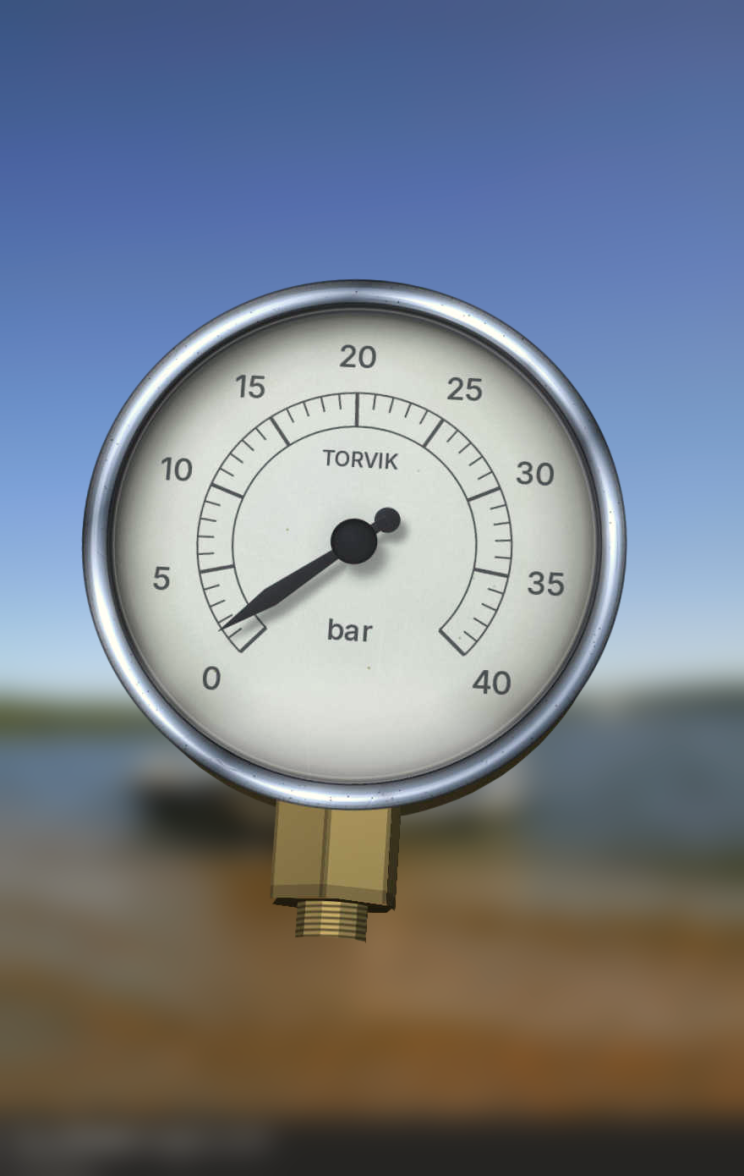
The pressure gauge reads {"value": 1.5, "unit": "bar"}
